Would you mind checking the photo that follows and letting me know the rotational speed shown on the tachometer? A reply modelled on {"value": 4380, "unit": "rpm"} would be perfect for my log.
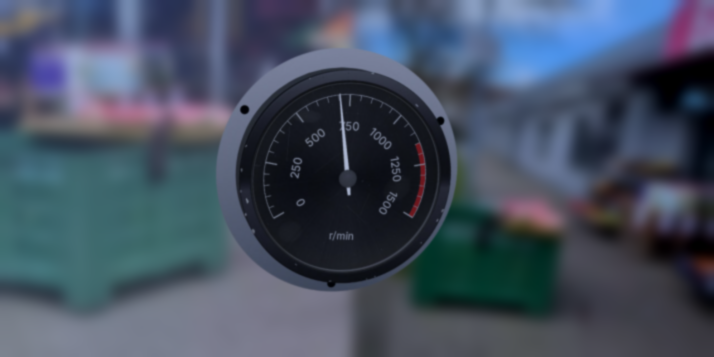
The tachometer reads {"value": 700, "unit": "rpm"}
